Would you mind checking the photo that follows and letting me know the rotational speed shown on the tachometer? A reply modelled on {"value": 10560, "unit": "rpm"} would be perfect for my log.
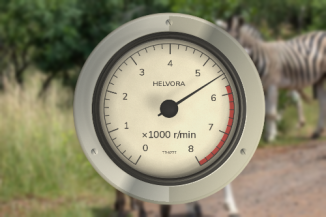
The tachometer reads {"value": 5500, "unit": "rpm"}
